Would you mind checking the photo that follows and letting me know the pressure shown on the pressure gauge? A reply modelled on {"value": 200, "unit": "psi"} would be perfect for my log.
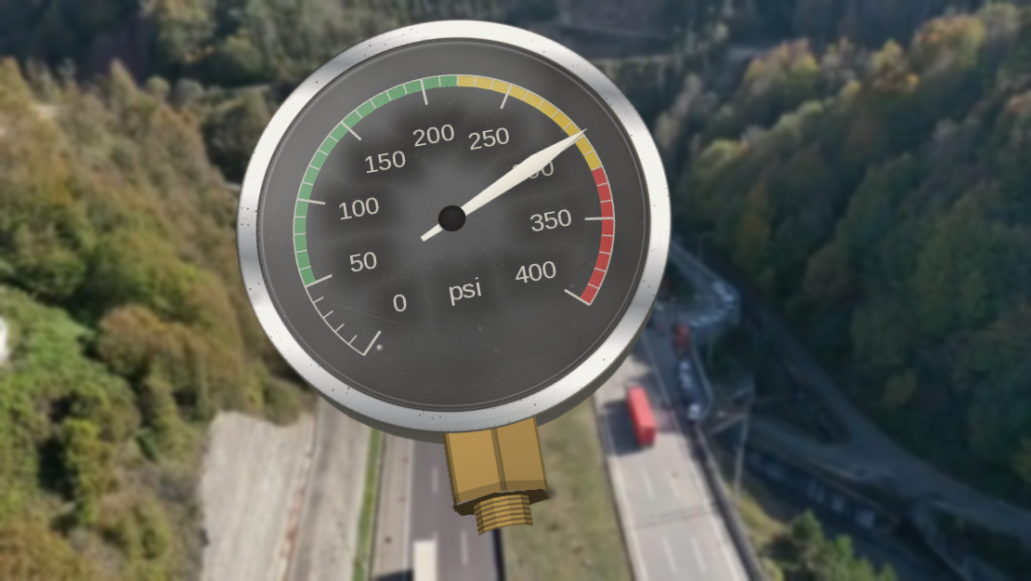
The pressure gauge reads {"value": 300, "unit": "psi"}
